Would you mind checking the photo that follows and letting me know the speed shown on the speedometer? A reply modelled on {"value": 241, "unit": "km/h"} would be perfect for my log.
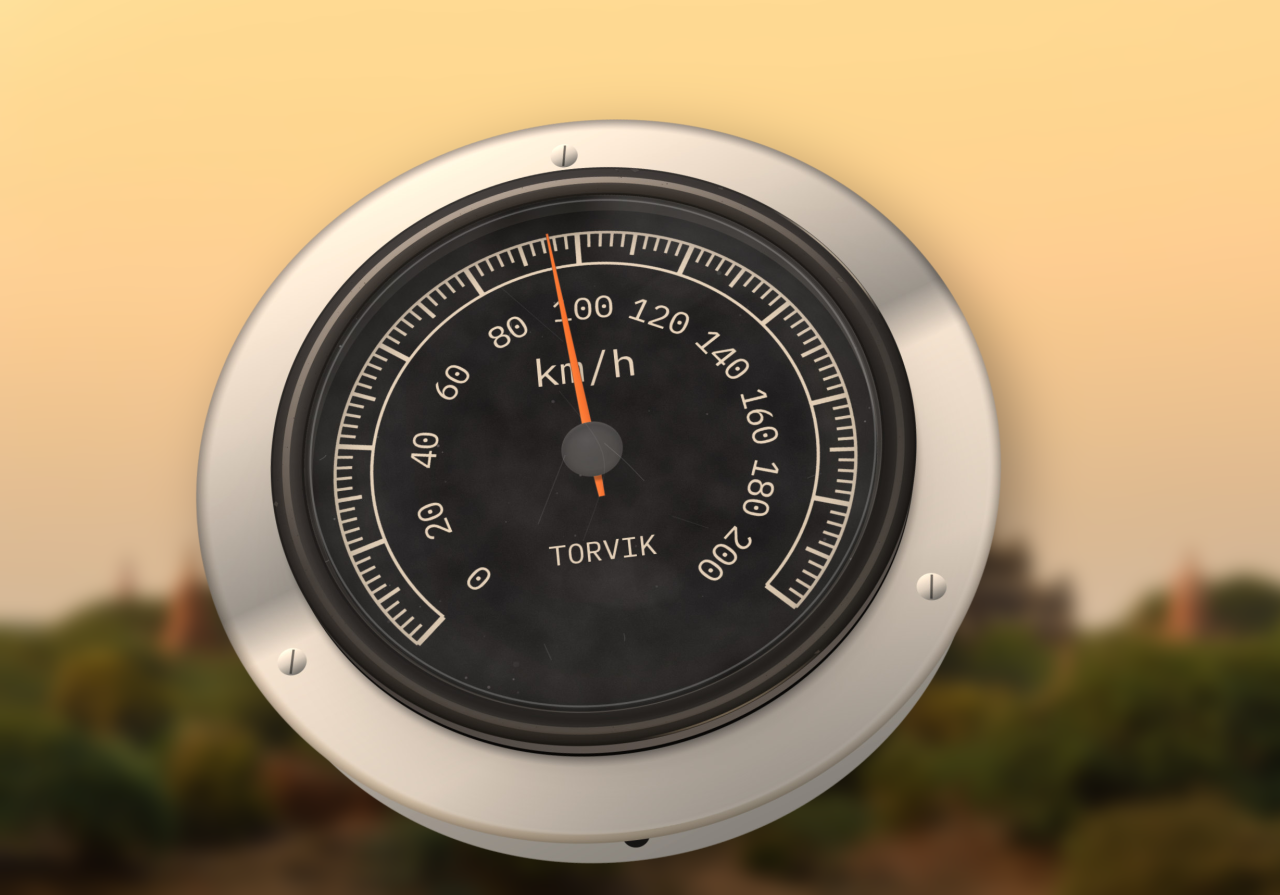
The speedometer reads {"value": 95, "unit": "km/h"}
